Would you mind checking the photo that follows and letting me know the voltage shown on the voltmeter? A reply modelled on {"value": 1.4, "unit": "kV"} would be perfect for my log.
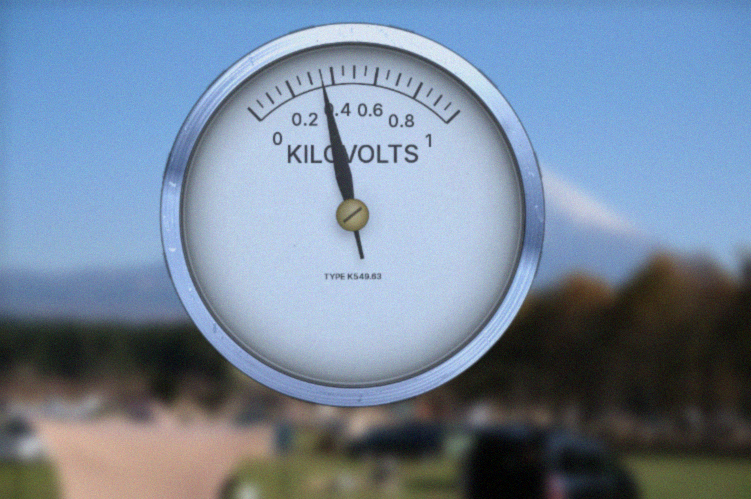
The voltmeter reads {"value": 0.35, "unit": "kV"}
